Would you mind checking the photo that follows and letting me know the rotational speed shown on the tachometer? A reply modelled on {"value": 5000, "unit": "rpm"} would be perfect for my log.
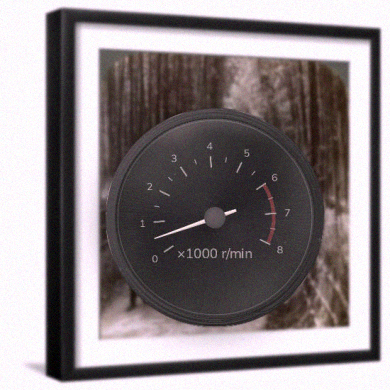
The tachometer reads {"value": 500, "unit": "rpm"}
